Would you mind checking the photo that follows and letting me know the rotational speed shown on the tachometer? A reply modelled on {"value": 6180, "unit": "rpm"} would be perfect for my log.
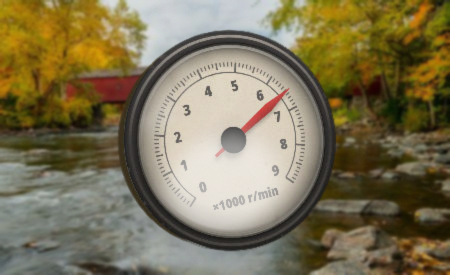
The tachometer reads {"value": 6500, "unit": "rpm"}
